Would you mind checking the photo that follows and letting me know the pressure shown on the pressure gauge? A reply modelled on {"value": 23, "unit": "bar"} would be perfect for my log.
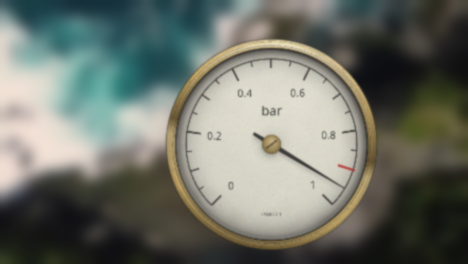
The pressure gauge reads {"value": 0.95, "unit": "bar"}
